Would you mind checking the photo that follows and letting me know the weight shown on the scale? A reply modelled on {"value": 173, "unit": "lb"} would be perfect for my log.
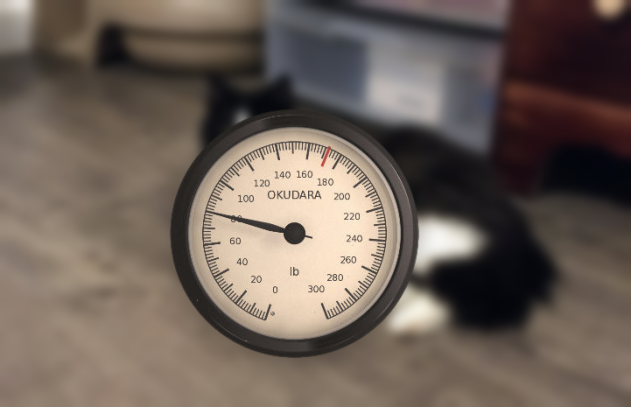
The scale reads {"value": 80, "unit": "lb"}
